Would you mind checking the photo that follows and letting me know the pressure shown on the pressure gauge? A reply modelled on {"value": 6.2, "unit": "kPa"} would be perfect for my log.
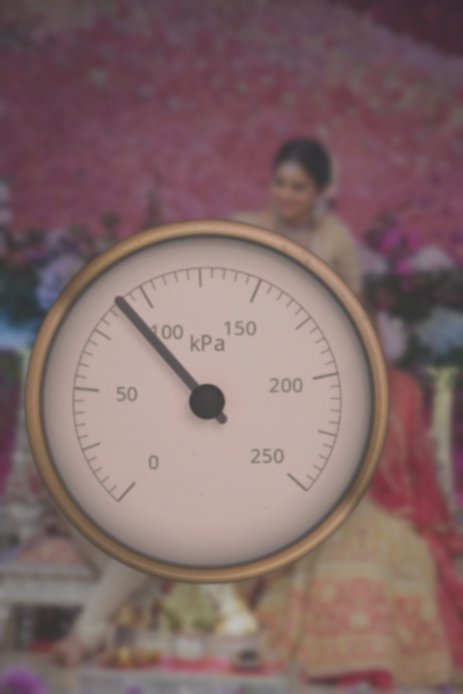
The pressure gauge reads {"value": 90, "unit": "kPa"}
